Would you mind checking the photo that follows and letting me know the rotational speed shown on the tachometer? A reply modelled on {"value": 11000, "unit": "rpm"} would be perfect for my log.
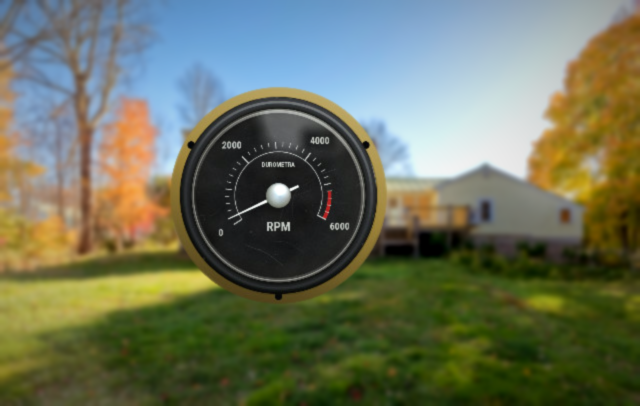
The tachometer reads {"value": 200, "unit": "rpm"}
